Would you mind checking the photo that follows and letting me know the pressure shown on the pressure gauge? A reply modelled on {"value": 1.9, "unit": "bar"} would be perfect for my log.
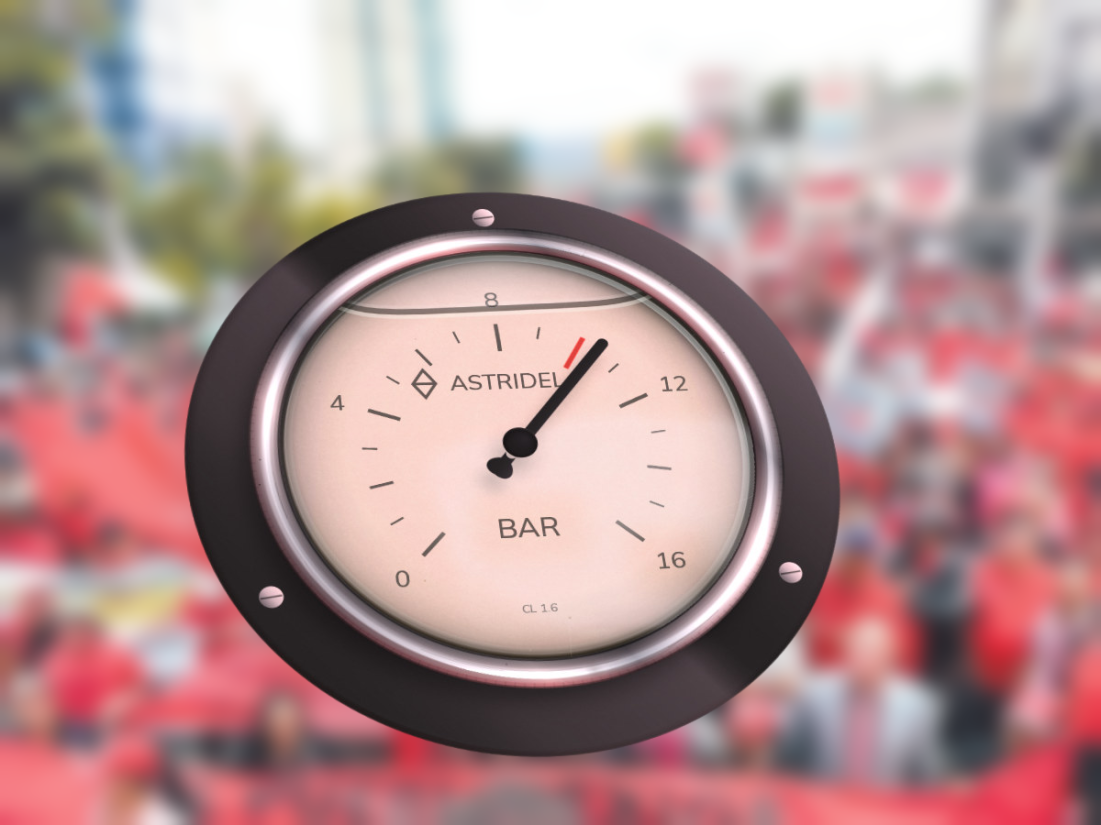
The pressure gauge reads {"value": 10.5, "unit": "bar"}
